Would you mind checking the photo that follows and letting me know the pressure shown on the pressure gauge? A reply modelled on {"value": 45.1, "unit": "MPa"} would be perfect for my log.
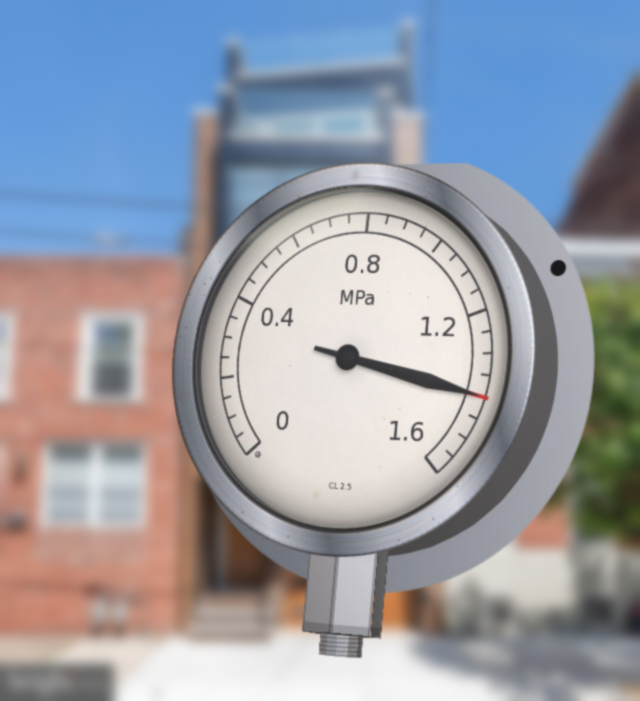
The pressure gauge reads {"value": 1.4, "unit": "MPa"}
